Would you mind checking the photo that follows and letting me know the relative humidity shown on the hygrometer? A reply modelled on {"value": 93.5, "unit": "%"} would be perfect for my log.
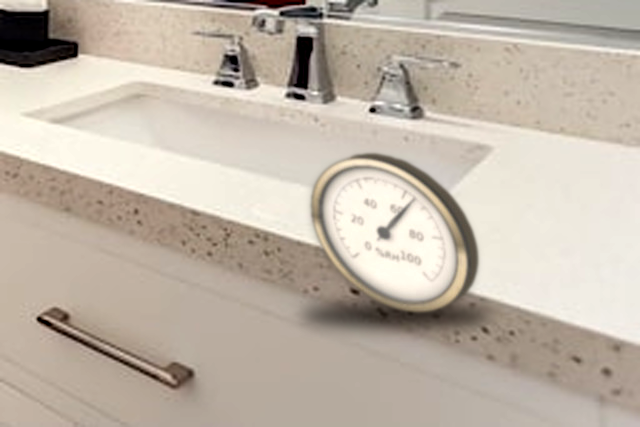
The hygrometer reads {"value": 64, "unit": "%"}
